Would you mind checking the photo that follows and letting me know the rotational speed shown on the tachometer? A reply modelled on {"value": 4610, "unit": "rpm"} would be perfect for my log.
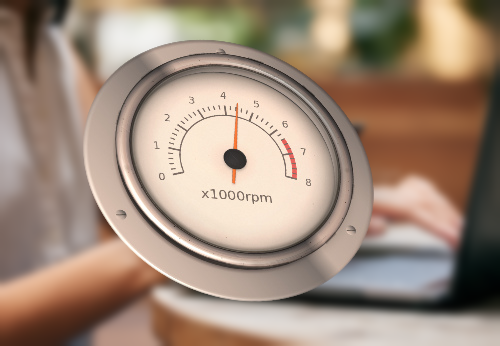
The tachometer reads {"value": 4400, "unit": "rpm"}
